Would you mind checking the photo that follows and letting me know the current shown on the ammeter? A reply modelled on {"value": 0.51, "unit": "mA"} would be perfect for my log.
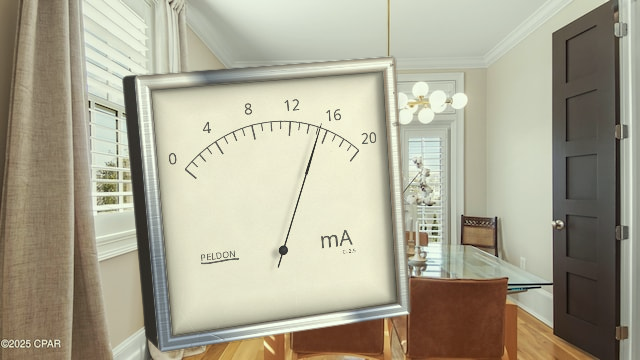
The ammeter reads {"value": 15, "unit": "mA"}
